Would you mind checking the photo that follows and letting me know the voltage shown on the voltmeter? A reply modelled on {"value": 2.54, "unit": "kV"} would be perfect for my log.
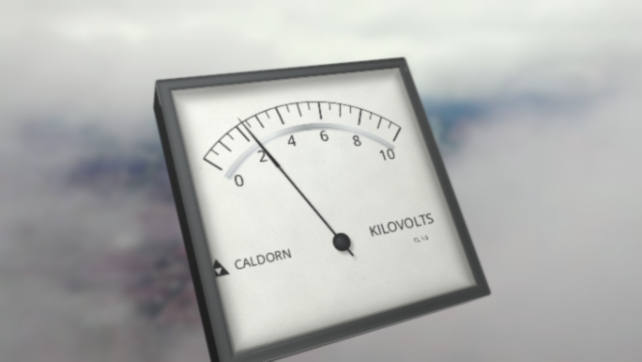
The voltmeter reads {"value": 2.25, "unit": "kV"}
